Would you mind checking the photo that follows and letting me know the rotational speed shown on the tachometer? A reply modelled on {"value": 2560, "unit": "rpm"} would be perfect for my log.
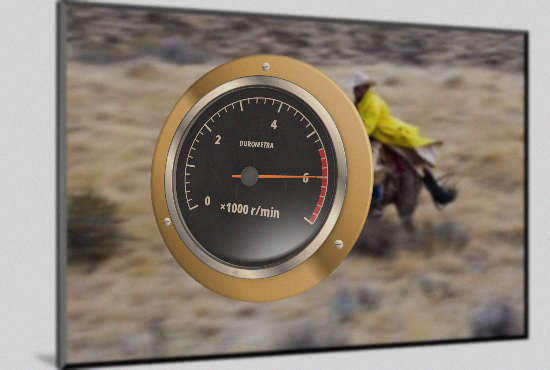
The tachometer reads {"value": 6000, "unit": "rpm"}
